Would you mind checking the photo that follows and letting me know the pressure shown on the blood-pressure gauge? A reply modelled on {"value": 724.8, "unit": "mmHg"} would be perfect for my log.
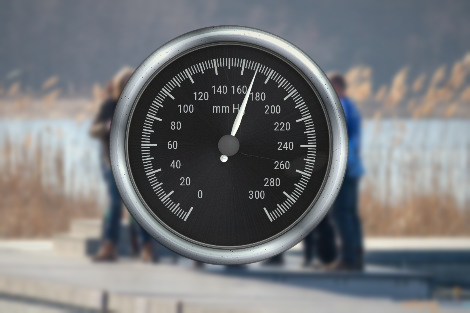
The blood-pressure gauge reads {"value": 170, "unit": "mmHg"}
